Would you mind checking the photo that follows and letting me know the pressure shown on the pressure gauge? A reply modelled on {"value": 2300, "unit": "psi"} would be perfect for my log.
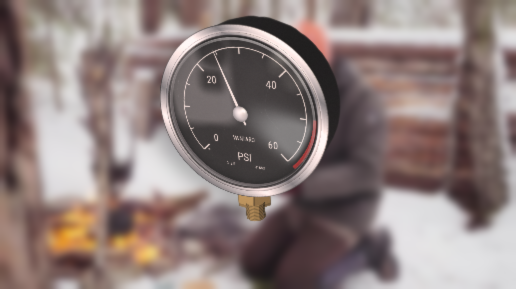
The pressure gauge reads {"value": 25, "unit": "psi"}
